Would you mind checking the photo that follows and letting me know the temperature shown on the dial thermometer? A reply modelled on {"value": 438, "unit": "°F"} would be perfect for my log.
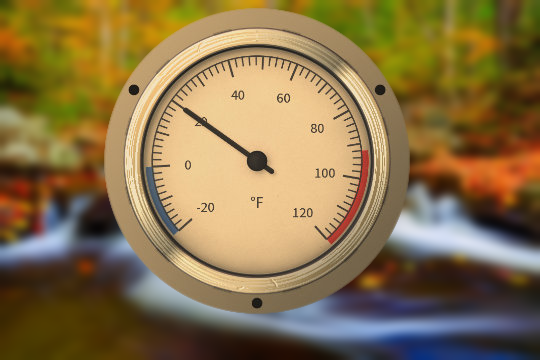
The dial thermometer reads {"value": 20, "unit": "°F"}
